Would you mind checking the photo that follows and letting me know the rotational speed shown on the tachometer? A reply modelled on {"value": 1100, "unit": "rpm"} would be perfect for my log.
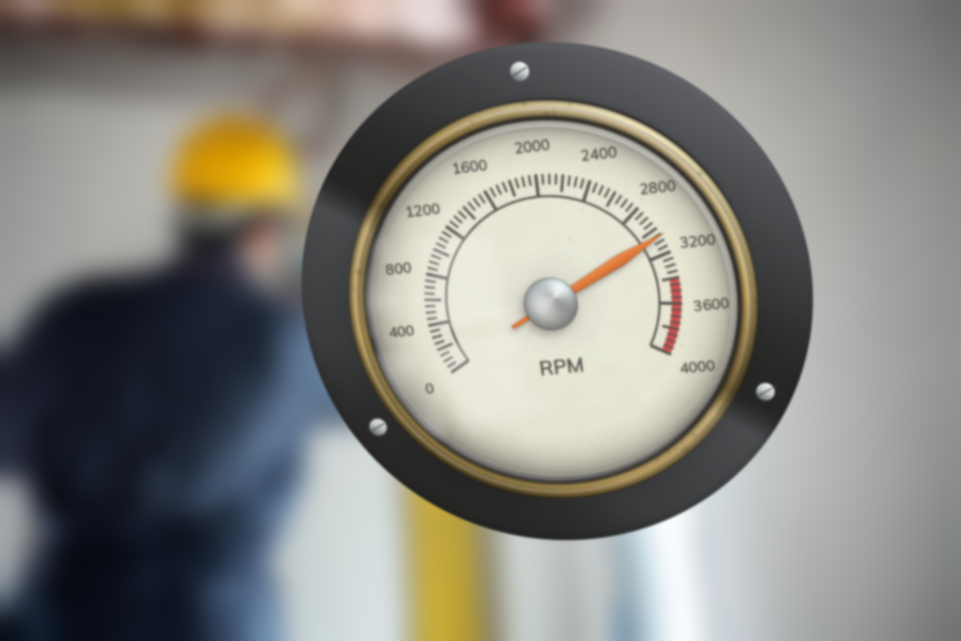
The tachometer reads {"value": 3050, "unit": "rpm"}
